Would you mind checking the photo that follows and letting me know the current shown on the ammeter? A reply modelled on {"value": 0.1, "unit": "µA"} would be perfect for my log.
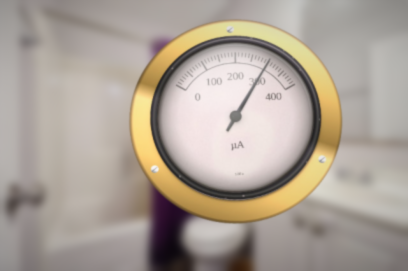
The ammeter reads {"value": 300, "unit": "µA"}
